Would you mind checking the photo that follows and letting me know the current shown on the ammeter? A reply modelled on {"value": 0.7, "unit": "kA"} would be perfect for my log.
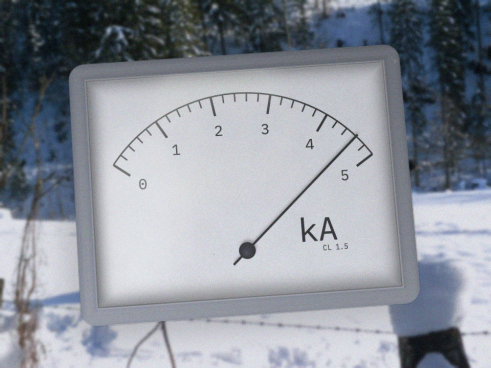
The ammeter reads {"value": 4.6, "unit": "kA"}
